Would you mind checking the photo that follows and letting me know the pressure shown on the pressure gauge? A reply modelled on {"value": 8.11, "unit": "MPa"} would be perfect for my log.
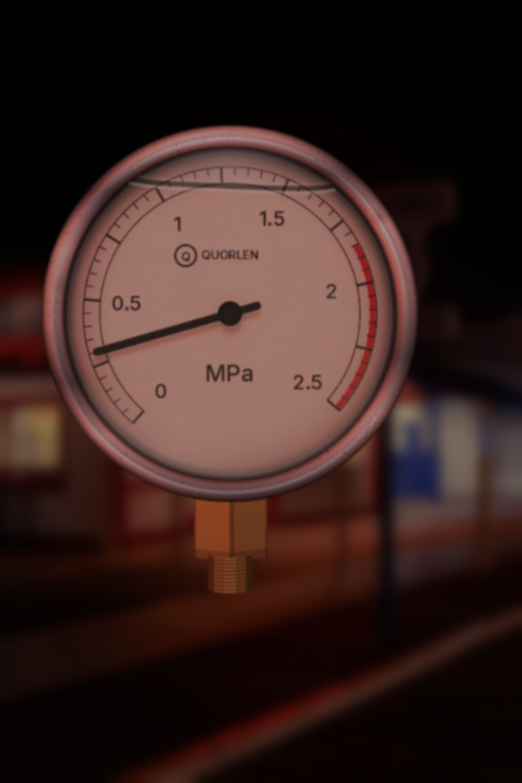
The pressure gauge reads {"value": 0.3, "unit": "MPa"}
